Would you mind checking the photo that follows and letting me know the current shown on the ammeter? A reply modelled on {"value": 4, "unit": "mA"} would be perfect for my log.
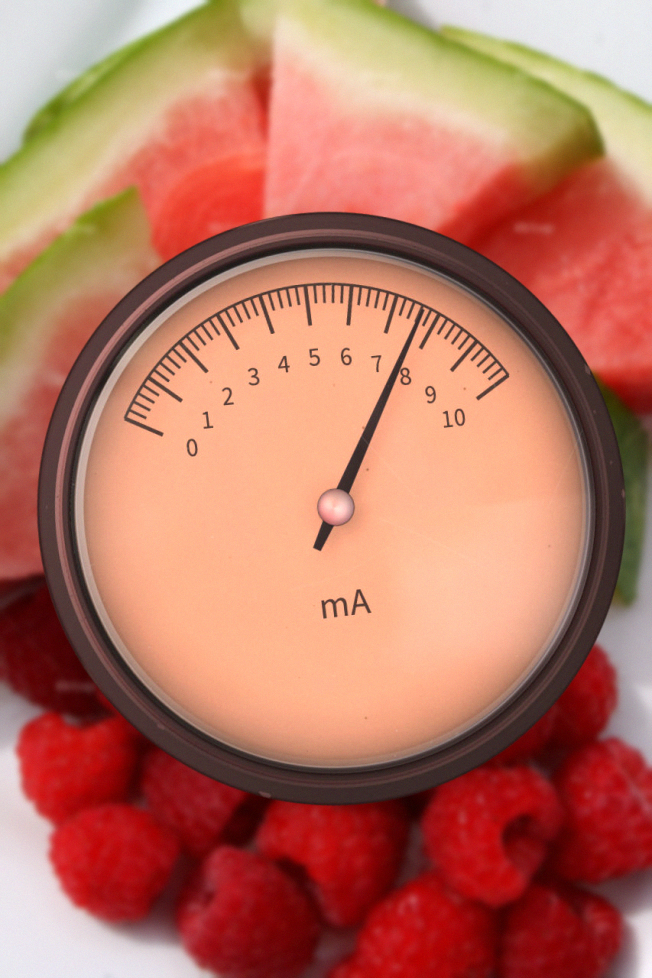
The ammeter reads {"value": 7.6, "unit": "mA"}
